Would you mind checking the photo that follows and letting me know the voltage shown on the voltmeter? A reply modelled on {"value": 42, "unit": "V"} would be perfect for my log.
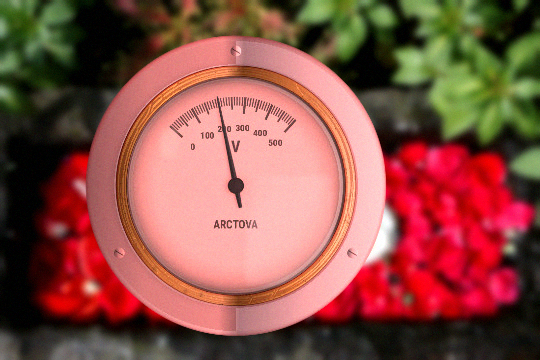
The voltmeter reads {"value": 200, "unit": "V"}
